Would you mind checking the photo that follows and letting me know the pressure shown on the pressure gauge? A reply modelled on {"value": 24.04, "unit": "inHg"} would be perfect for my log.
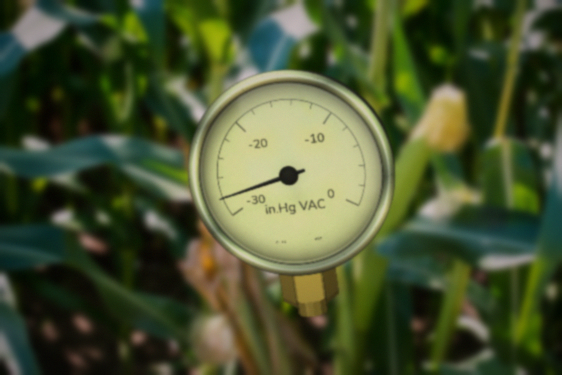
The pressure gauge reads {"value": -28, "unit": "inHg"}
